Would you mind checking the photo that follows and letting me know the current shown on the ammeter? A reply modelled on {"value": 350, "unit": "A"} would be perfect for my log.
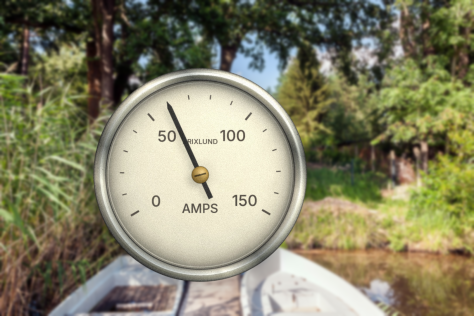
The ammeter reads {"value": 60, "unit": "A"}
